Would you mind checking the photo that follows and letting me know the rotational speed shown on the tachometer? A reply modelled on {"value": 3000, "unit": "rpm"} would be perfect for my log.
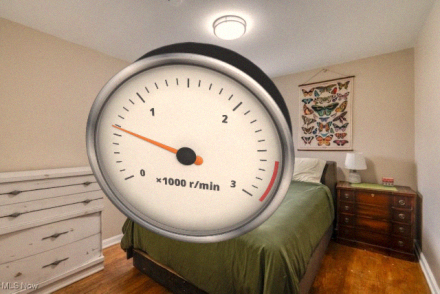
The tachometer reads {"value": 600, "unit": "rpm"}
